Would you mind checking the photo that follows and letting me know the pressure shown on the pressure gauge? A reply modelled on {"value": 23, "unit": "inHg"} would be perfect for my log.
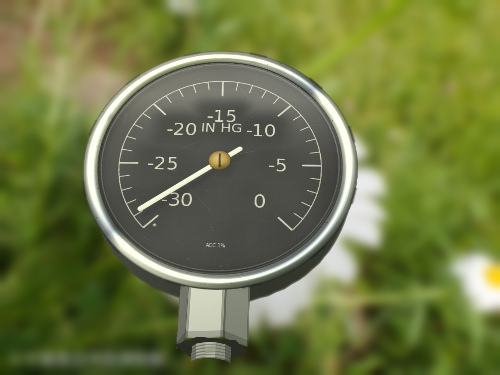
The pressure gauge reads {"value": -29, "unit": "inHg"}
